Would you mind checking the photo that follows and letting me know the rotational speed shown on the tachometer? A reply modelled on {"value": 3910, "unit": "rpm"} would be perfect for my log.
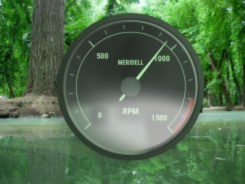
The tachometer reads {"value": 950, "unit": "rpm"}
